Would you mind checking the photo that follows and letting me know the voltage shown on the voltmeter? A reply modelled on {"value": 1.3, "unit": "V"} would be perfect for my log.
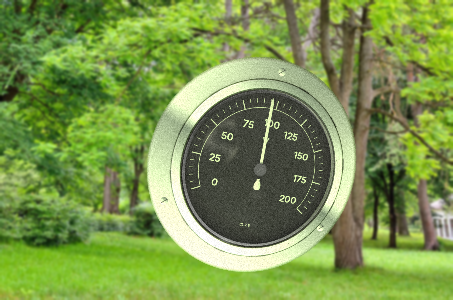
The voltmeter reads {"value": 95, "unit": "V"}
